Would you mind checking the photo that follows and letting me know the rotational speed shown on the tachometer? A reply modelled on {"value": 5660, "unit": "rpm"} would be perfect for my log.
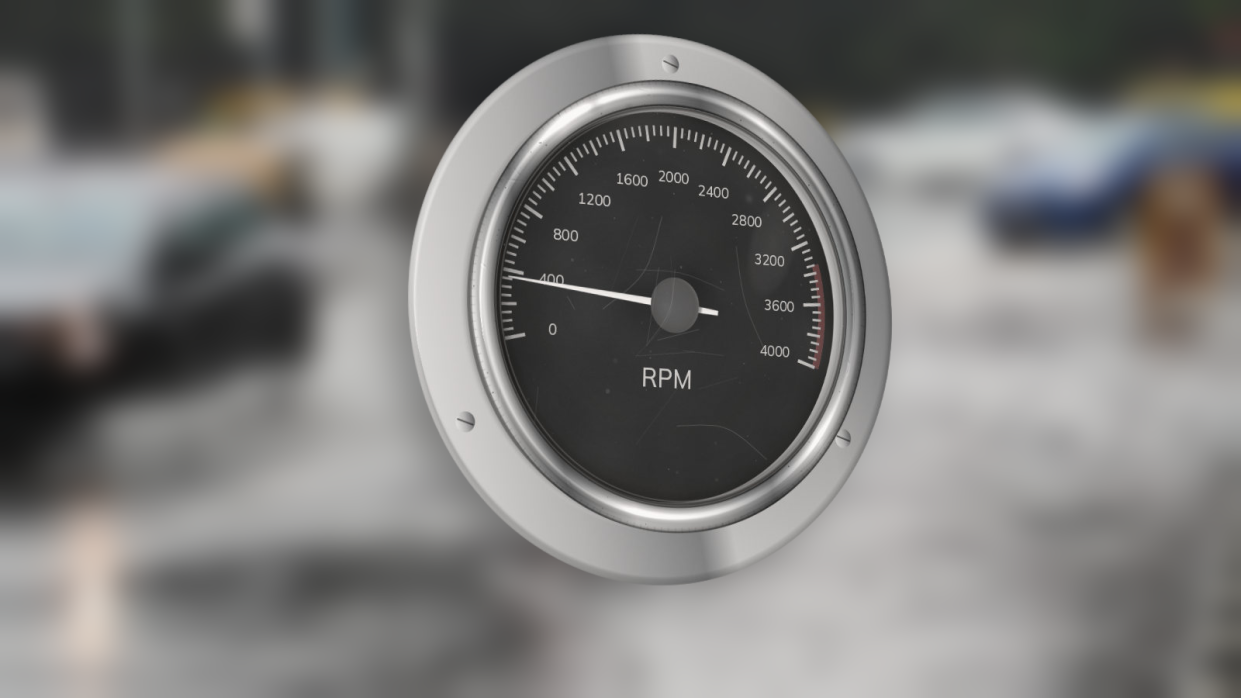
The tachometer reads {"value": 350, "unit": "rpm"}
